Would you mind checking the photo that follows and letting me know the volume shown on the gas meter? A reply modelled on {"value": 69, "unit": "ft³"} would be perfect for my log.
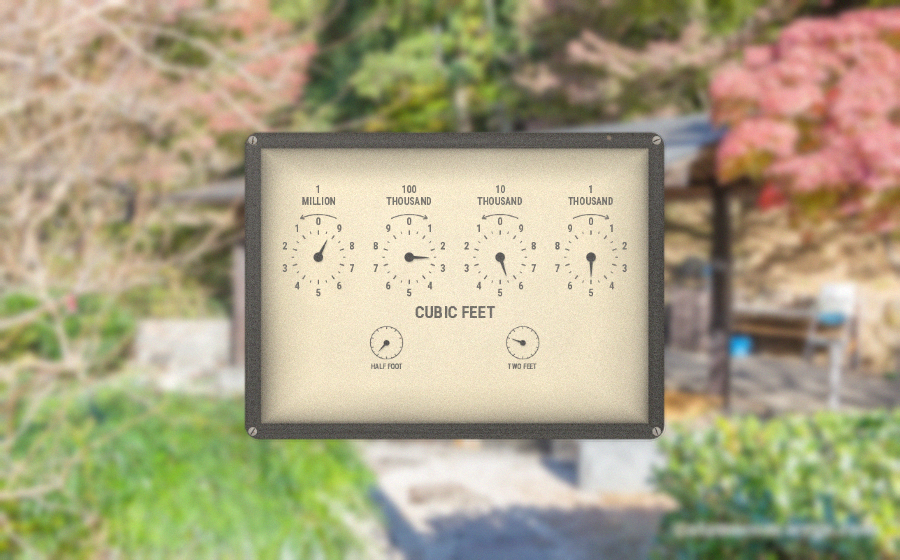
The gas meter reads {"value": 925500, "unit": "ft³"}
